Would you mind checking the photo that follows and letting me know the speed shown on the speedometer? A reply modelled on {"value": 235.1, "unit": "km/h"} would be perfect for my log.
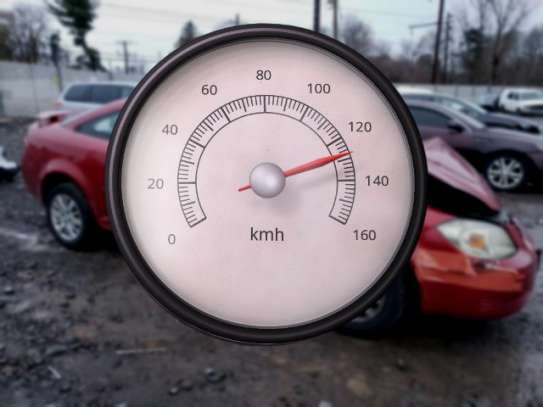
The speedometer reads {"value": 128, "unit": "km/h"}
